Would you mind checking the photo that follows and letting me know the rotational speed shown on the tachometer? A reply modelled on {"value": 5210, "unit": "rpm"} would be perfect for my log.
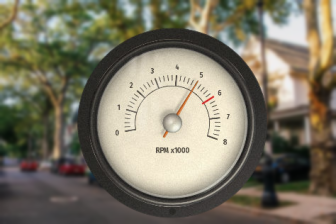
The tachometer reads {"value": 5000, "unit": "rpm"}
